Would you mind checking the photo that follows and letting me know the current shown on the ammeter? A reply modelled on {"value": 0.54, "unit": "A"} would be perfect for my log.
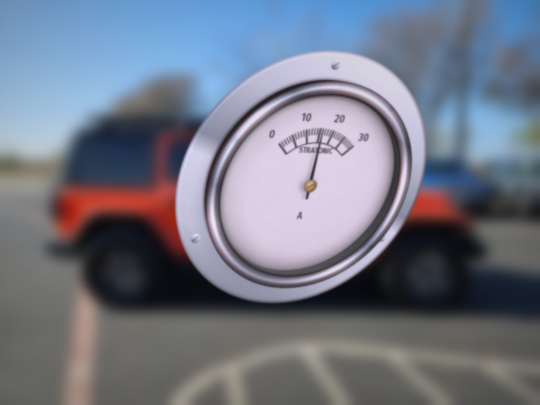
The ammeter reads {"value": 15, "unit": "A"}
